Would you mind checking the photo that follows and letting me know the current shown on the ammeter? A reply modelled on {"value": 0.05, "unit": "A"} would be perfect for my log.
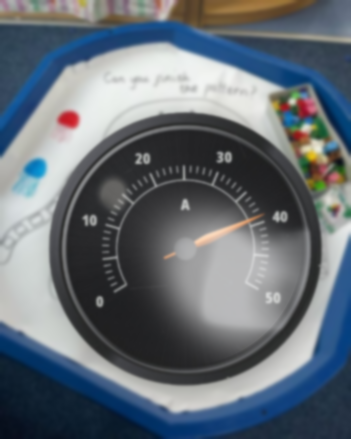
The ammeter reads {"value": 39, "unit": "A"}
